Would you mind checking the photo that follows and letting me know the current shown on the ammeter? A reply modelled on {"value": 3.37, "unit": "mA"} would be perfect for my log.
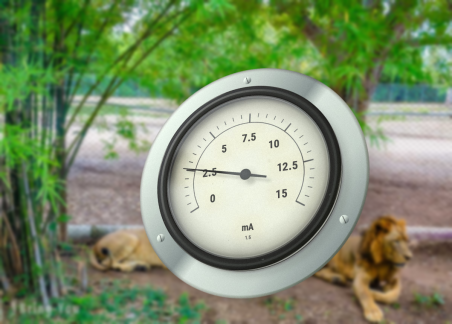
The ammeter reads {"value": 2.5, "unit": "mA"}
